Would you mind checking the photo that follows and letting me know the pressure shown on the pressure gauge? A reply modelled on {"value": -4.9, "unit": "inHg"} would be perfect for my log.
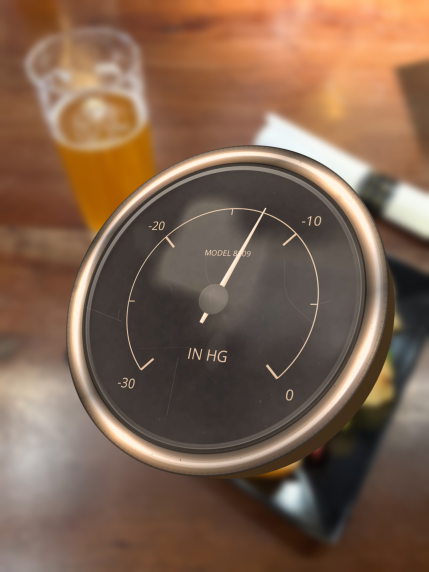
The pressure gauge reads {"value": -12.5, "unit": "inHg"}
